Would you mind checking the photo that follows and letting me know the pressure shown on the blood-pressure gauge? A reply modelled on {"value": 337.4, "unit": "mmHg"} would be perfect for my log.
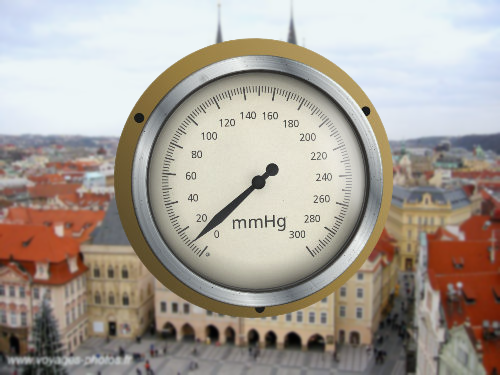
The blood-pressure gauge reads {"value": 10, "unit": "mmHg"}
